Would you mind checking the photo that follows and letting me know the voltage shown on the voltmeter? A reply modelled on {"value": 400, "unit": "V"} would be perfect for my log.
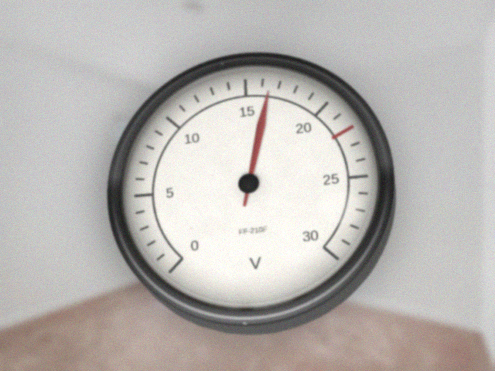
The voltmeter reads {"value": 16.5, "unit": "V"}
